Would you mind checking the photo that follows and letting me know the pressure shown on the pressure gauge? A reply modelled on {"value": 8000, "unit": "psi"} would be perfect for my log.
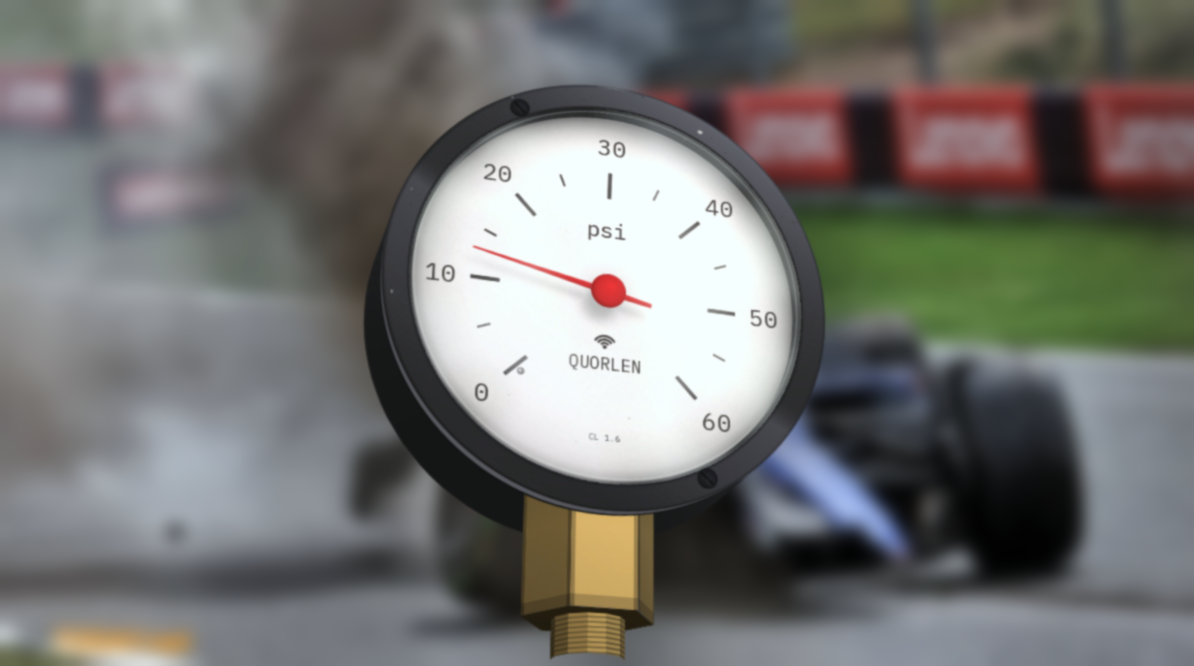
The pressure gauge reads {"value": 12.5, "unit": "psi"}
